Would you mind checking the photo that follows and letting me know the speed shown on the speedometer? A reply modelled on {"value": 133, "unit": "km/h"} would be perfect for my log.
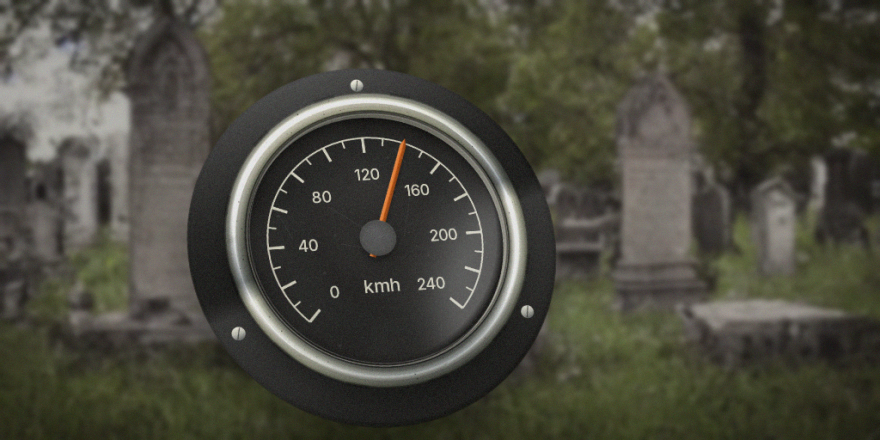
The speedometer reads {"value": 140, "unit": "km/h"}
